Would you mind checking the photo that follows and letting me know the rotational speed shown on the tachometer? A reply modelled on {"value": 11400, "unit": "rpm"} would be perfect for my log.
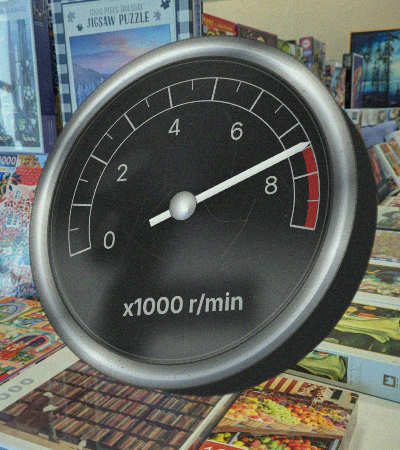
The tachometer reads {"value": 7500, "unit": "rpm"}
